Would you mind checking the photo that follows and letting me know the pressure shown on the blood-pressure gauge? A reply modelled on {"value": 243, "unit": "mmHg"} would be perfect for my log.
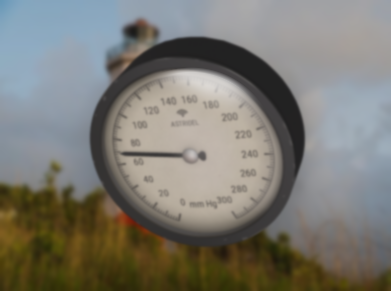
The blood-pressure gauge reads {"value": 70, "unit": "mmHg"}
